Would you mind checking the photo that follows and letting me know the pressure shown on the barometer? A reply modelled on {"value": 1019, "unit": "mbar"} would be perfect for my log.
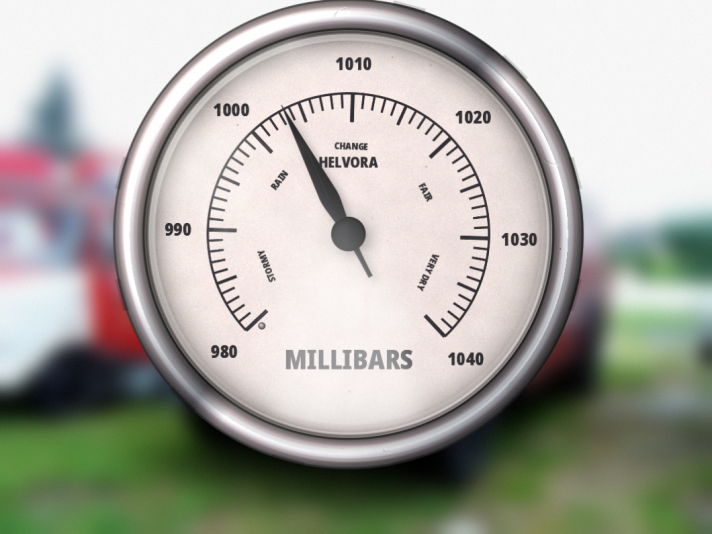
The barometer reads {"value": 1003.5, "unit": "mbar"}
